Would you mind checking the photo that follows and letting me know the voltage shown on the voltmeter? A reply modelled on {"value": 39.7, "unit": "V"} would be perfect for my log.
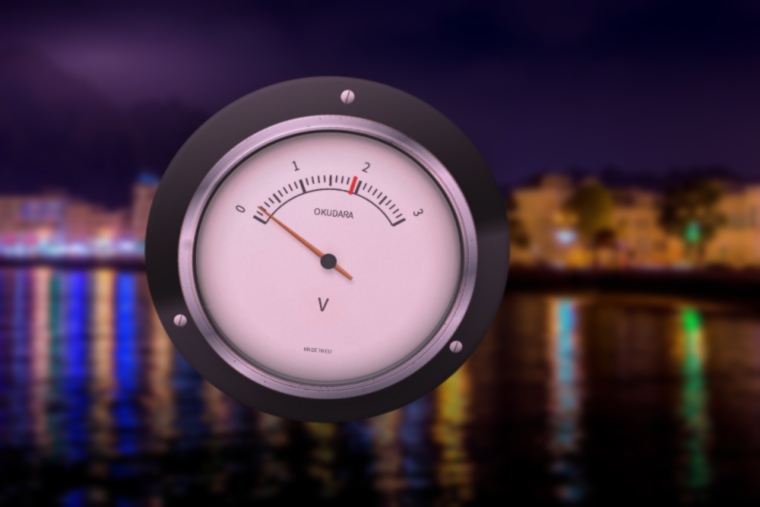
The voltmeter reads {"value": 0.2, "unit": "V"}
